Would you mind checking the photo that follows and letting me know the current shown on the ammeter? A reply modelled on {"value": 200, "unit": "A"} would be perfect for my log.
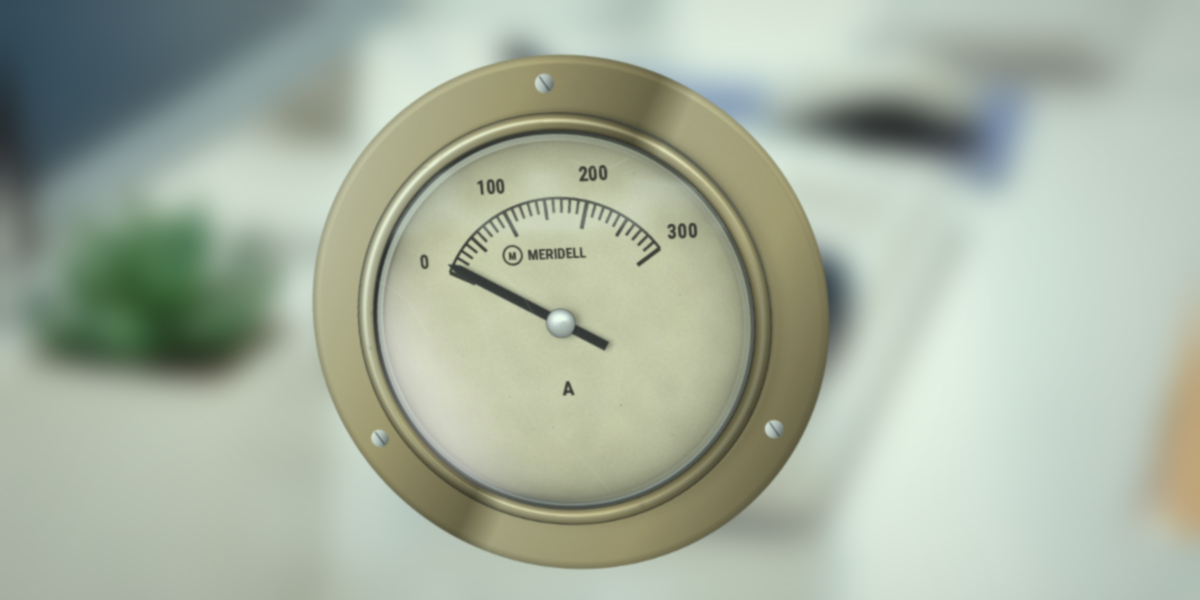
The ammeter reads {"value": 10, "unit": "A"}
